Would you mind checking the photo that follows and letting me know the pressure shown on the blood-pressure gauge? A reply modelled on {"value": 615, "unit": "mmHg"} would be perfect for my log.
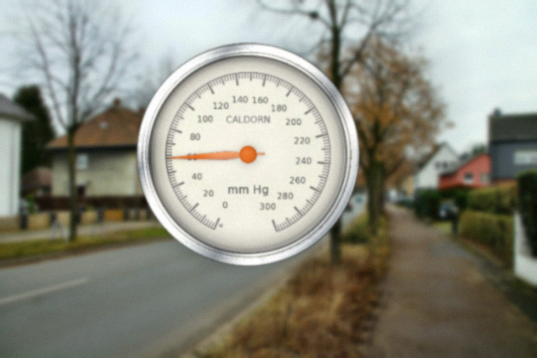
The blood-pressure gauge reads {"value": 60, "unit": "mmHg"}
